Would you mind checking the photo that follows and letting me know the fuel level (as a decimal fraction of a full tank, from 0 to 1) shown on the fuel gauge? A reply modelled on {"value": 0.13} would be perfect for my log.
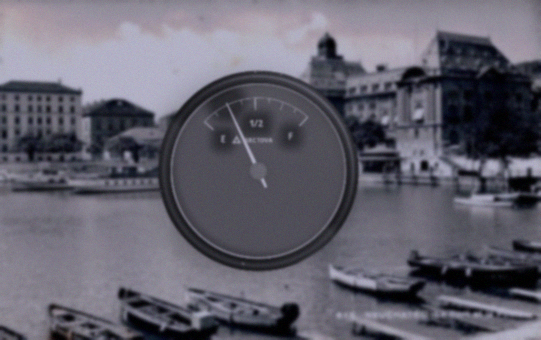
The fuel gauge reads {"value": 0.25}
